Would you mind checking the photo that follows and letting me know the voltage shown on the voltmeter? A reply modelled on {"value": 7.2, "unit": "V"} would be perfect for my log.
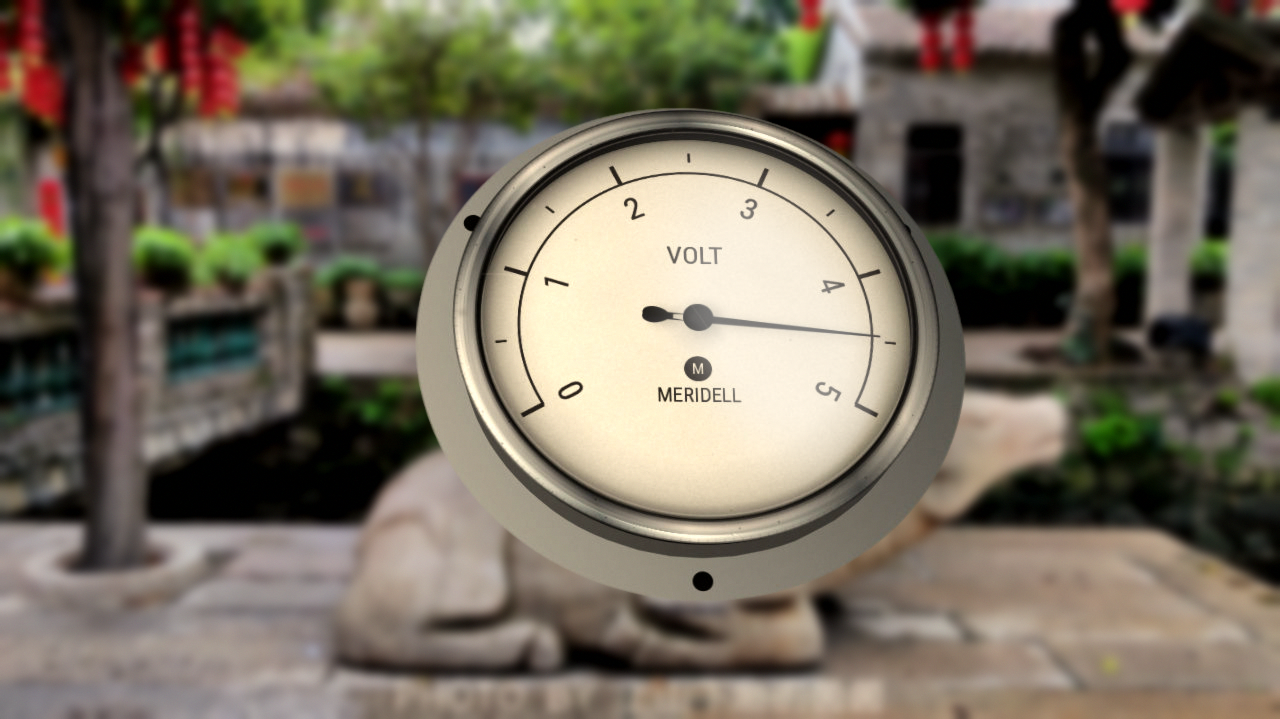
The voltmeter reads {"value": 4.5, "unit": "V"}
